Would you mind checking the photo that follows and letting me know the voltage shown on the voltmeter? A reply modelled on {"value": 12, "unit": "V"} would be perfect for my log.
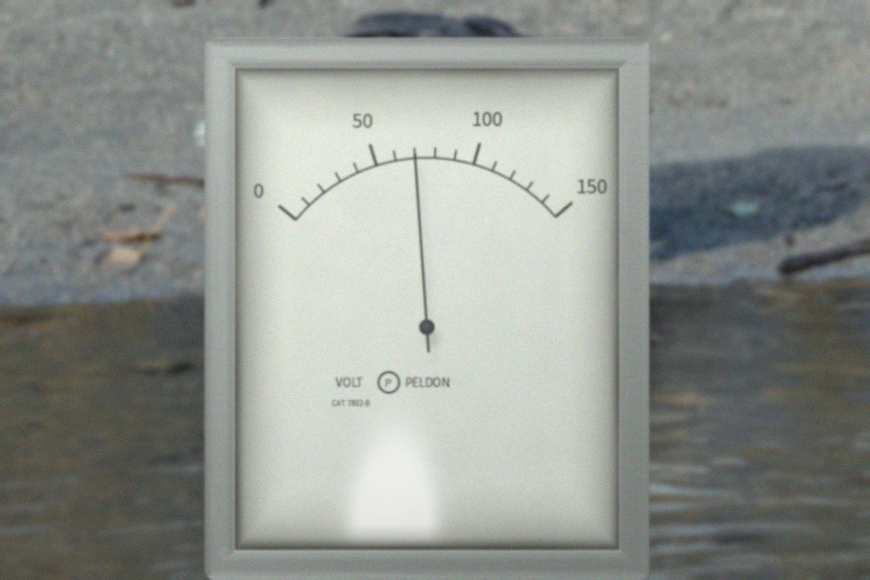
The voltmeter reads {"value": 70, "unit": "V"}
